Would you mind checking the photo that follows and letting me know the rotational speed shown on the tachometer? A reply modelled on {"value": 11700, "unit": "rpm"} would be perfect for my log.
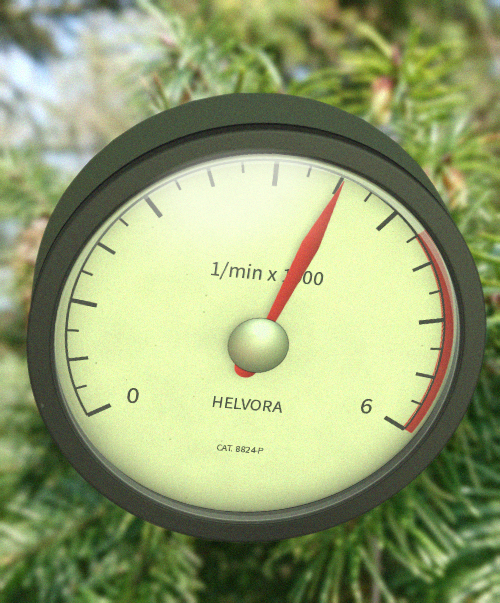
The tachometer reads {"value": 3500, "unit": "rpm"}
